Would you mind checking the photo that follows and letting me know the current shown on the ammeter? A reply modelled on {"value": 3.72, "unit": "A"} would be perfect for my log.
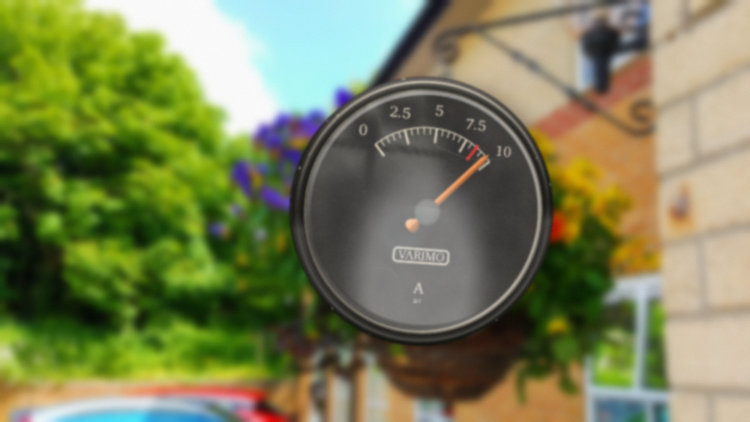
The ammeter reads {"value": 9.5, "unit": "A"}
